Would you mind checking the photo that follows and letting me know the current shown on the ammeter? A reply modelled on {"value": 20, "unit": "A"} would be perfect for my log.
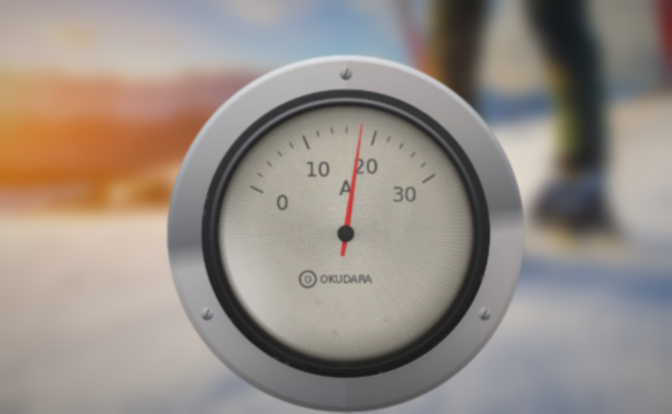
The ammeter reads {"value": 18, "unit": "A"}
